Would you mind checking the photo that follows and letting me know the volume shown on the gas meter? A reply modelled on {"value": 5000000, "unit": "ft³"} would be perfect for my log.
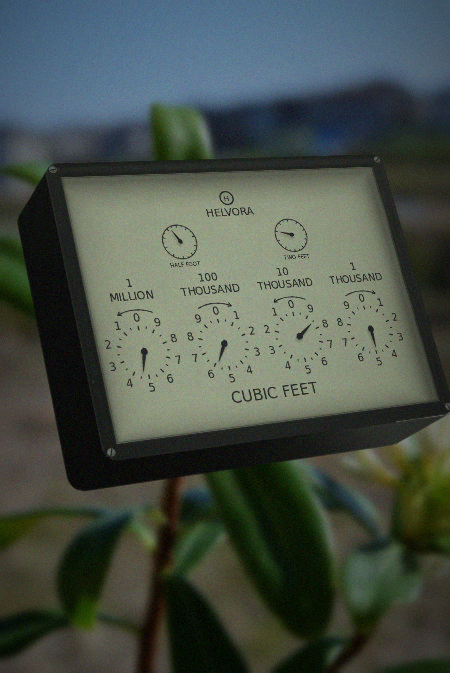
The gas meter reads {"value": 458500, "unit": "ft³"}
